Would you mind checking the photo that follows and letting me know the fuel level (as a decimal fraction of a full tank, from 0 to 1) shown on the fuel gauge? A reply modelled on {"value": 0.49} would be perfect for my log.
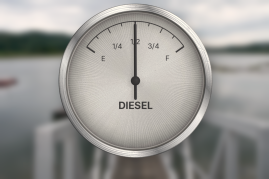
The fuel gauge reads {"value": 0.5}
